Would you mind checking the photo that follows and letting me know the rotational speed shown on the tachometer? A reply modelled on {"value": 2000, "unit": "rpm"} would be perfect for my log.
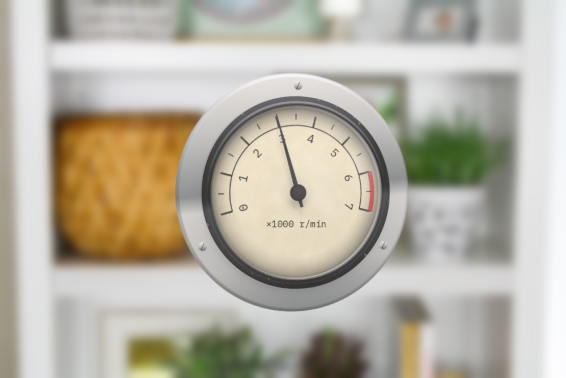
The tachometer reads {"value": 3000, "unit": "rpm"}
